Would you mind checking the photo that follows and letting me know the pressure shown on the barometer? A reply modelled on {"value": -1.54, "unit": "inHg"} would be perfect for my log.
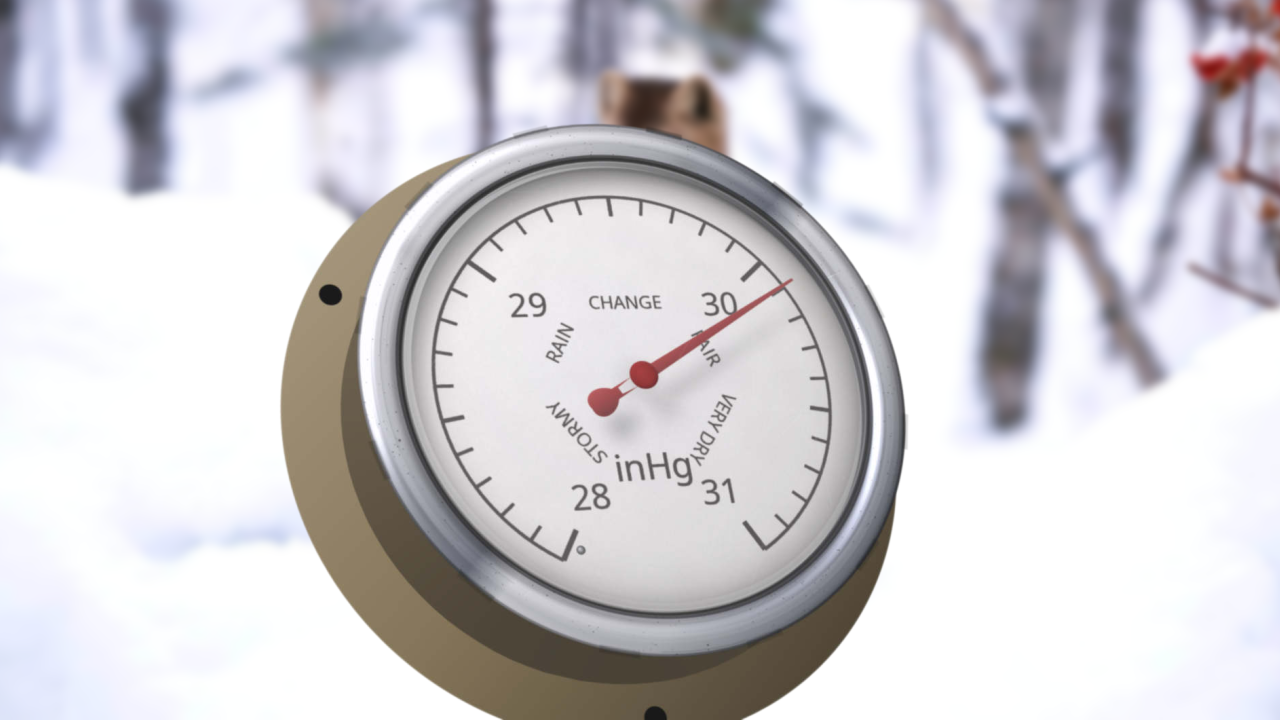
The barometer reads {"value": 30.1, "unit": "inHg"}
